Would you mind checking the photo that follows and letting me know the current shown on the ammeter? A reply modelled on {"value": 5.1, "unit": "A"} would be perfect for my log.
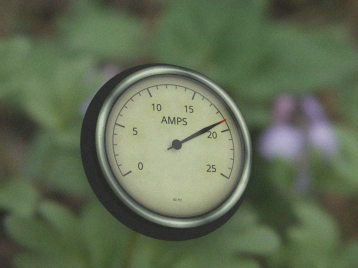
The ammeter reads {"value": 19, "unit": "A"}
